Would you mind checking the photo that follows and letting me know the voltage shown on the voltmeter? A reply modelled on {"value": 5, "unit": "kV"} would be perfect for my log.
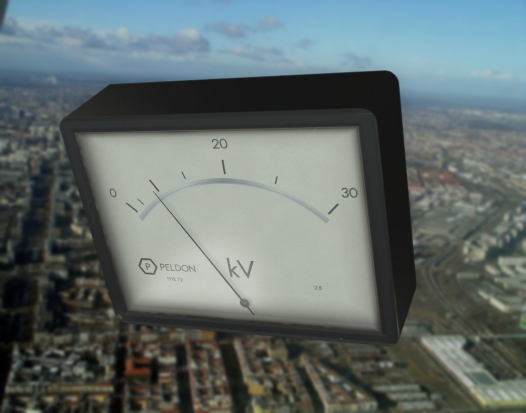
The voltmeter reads {"value": 10, "unit": "kV"}
